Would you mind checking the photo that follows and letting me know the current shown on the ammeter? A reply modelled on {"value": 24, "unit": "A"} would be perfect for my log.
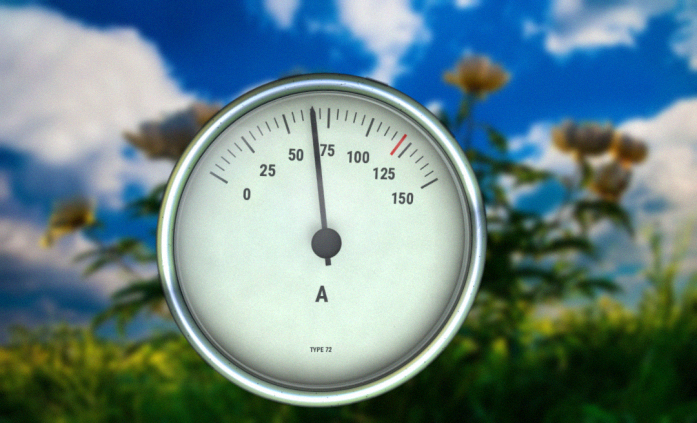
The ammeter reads {"value": 65, "unit": "A"}
